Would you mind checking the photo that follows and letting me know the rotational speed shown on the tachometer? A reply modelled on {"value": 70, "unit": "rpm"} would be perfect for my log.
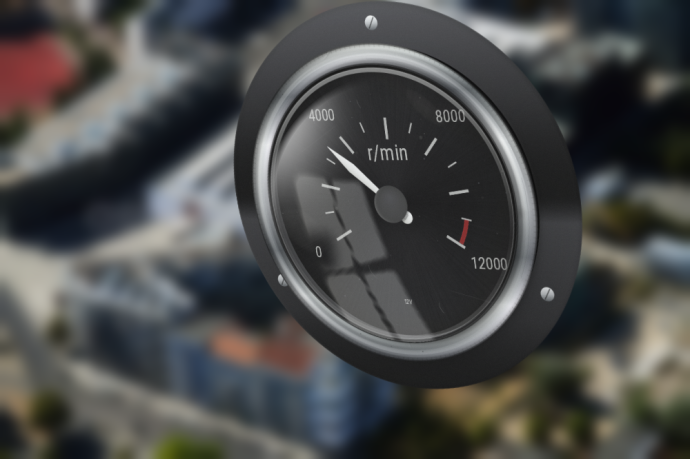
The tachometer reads {"value": 3500, "unit": "rpm"}
